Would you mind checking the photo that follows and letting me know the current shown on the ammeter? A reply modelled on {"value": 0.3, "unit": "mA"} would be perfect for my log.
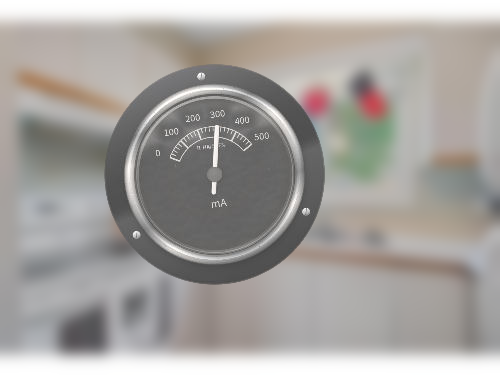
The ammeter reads {"value": 300, "unit": "mA"}
